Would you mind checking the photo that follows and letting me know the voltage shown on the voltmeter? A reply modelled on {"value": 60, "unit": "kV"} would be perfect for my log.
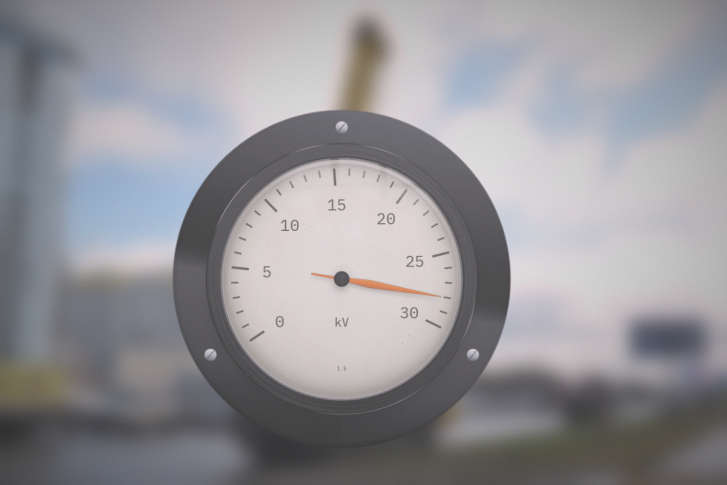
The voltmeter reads {"value": 28, "unit": "kV"}
